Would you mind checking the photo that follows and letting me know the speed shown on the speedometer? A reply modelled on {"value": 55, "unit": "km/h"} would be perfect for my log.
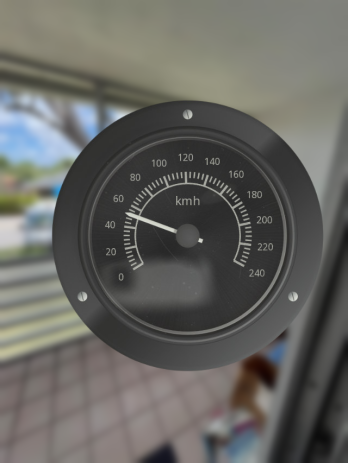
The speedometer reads {"value": 52, "unit": "km/h"}
